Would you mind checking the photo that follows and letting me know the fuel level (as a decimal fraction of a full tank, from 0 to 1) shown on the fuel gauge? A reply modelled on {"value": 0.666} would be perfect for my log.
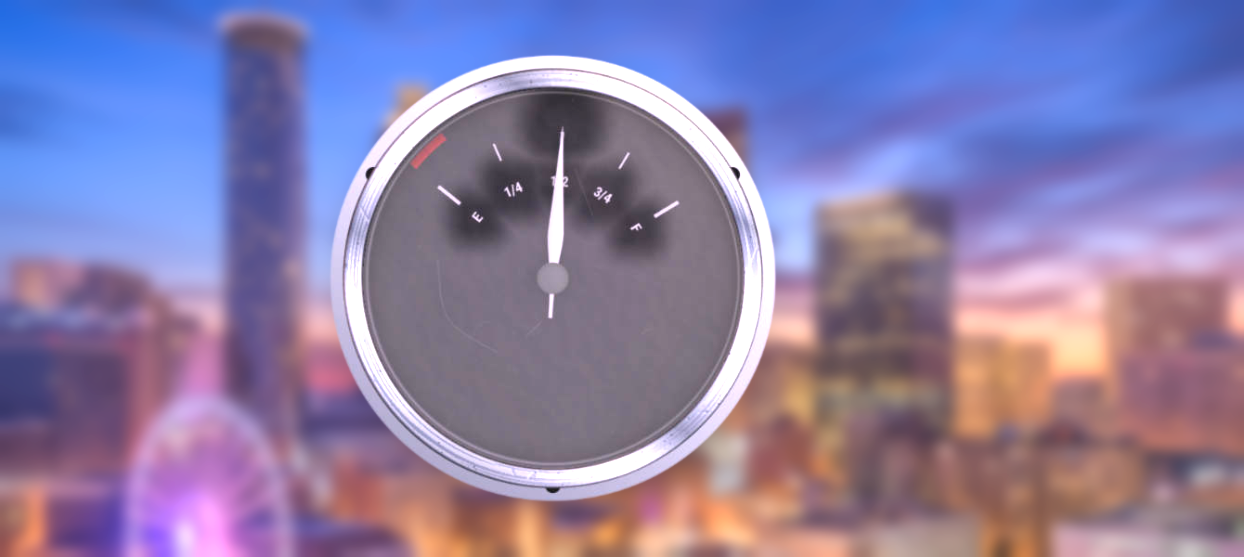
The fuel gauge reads {"value": 0.5}
